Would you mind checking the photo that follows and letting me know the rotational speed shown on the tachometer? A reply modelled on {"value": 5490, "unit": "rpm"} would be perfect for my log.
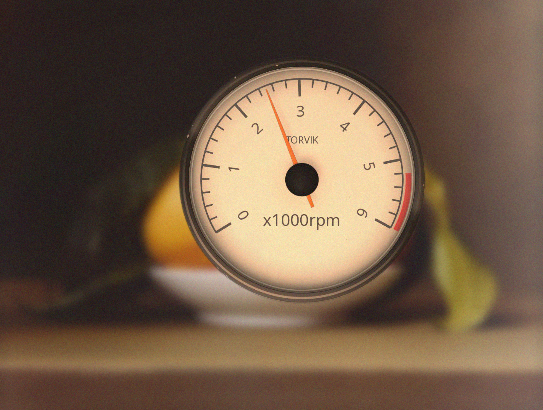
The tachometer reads {"value": 2500, "unit": "rpm"}
